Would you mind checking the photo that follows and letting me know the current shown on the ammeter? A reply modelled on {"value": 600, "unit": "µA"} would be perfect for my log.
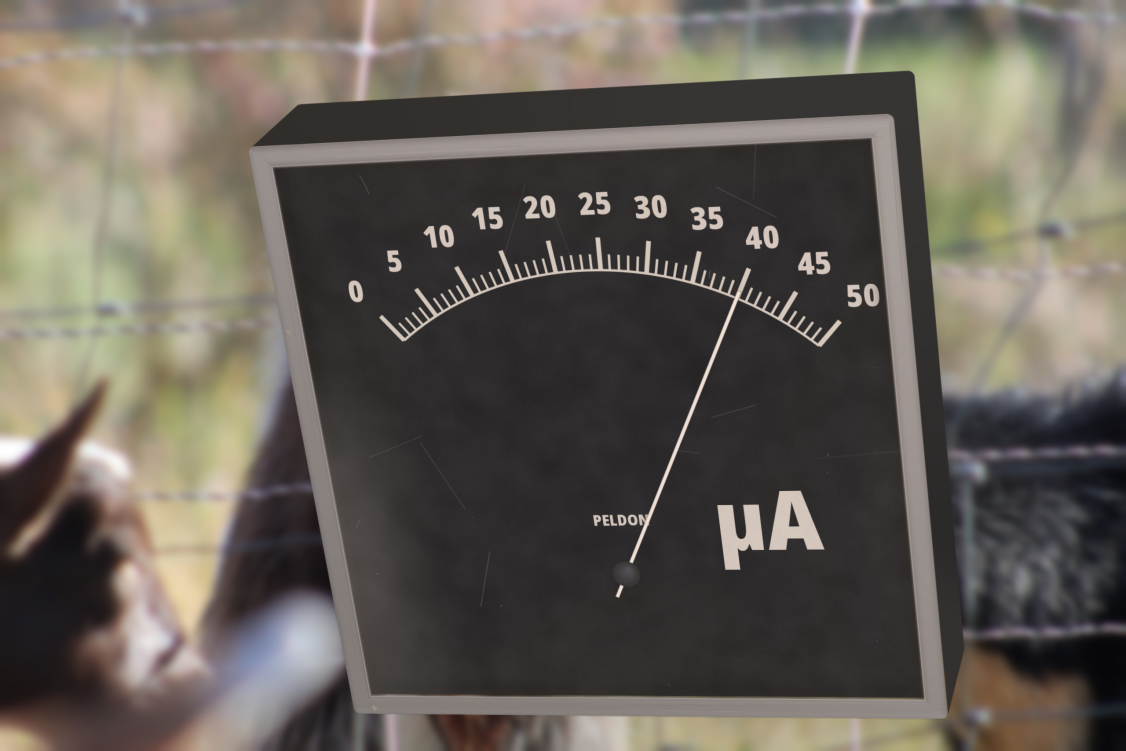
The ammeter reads {"value": 40, "unit": "µA"}
